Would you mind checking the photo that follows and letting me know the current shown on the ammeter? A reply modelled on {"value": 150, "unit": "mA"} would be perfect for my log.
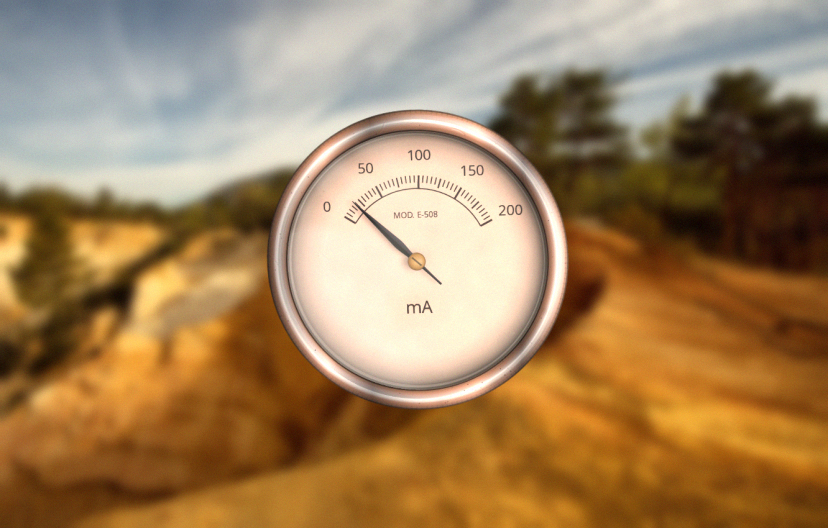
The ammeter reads {"value": 20, "unit": "mA"}
